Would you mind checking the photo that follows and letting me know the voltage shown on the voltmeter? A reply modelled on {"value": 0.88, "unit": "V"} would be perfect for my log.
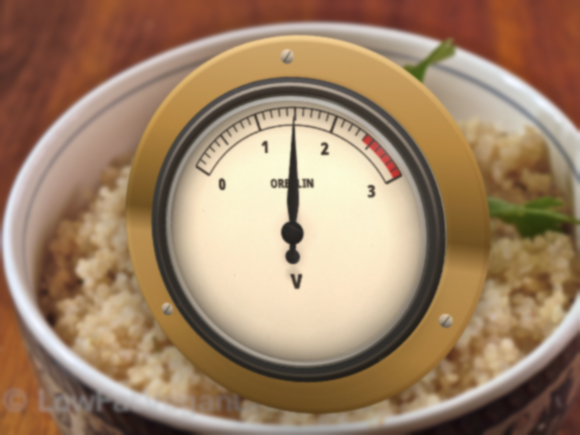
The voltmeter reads {"value": 1.5, "unit": "V"}
